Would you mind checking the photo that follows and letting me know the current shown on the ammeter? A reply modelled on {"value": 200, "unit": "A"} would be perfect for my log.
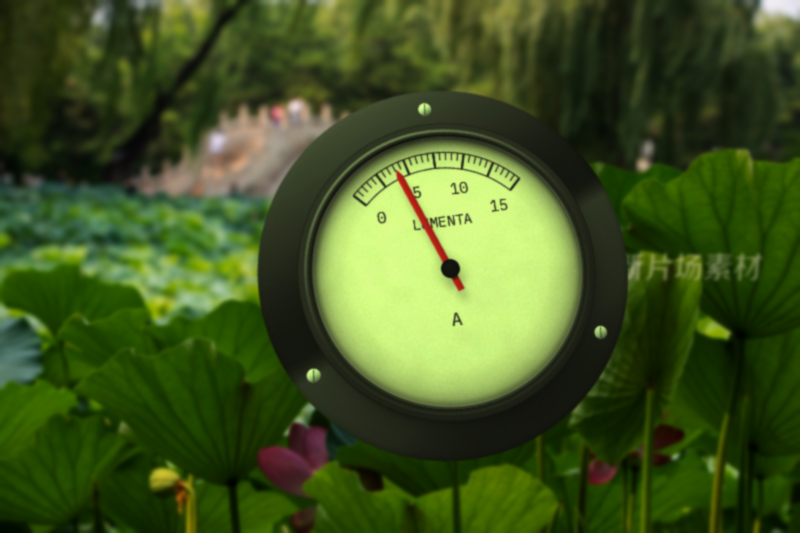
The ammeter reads {"value": 4, "unit": "A"}
